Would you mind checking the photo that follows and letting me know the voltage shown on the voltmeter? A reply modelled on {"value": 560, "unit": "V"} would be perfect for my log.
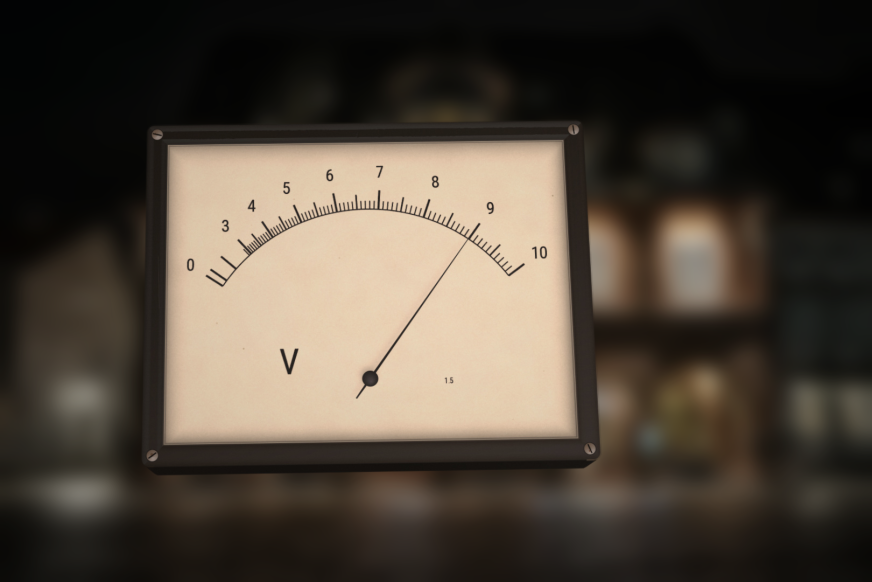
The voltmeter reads {"value": 9, "unit": "V"}
